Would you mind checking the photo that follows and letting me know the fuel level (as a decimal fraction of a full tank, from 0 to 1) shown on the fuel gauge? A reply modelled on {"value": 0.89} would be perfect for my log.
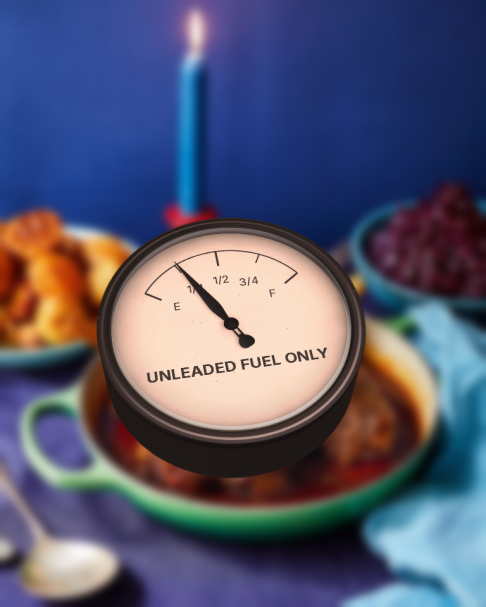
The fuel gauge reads {"value": 0.25}
